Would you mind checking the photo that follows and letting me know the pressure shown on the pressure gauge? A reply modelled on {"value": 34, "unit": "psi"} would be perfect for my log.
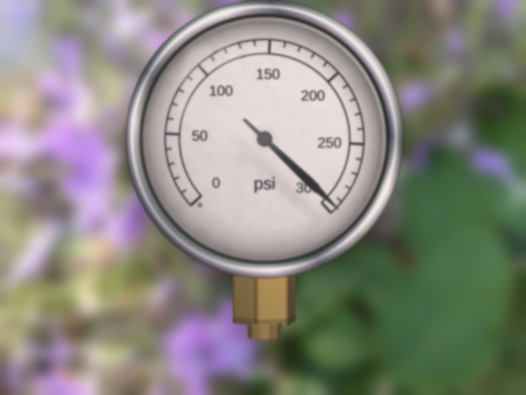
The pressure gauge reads {"value": 295, "unit": "psi"}
